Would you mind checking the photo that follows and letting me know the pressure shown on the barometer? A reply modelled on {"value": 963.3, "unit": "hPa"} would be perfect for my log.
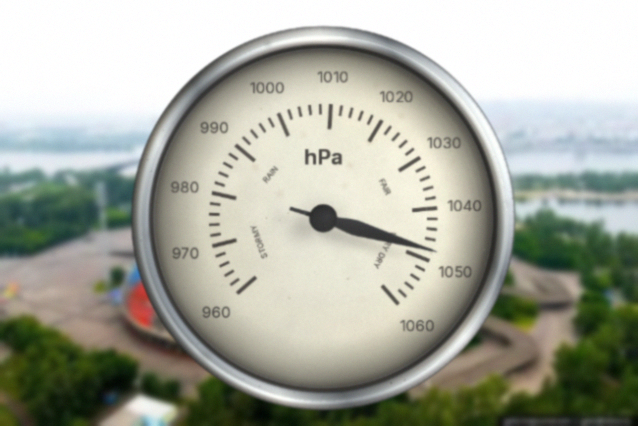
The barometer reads {"value": 1048, "unit": "hPa"}
